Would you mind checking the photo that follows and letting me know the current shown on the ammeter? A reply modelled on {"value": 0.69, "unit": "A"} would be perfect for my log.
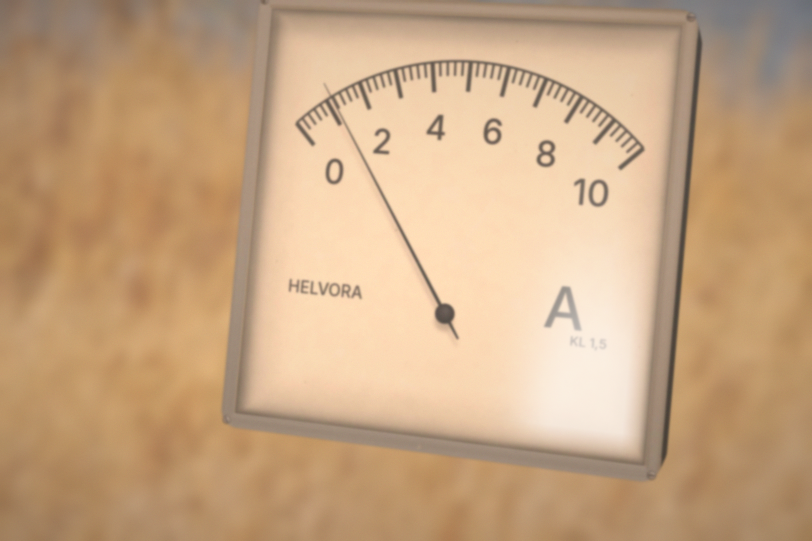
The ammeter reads {"value": 1.2, "unit": "A"}
